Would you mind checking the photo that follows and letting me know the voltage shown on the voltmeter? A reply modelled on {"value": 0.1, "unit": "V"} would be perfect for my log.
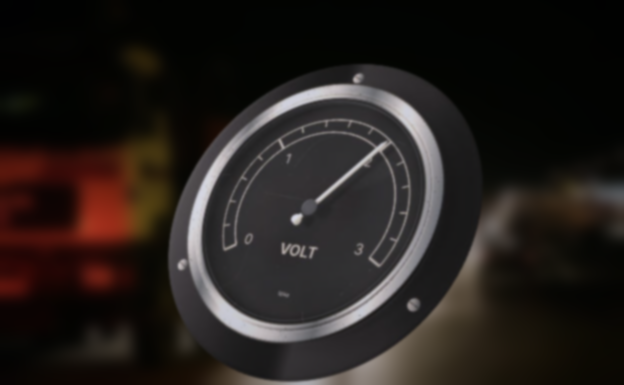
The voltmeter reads {"value": 2, "unit": "V"}
